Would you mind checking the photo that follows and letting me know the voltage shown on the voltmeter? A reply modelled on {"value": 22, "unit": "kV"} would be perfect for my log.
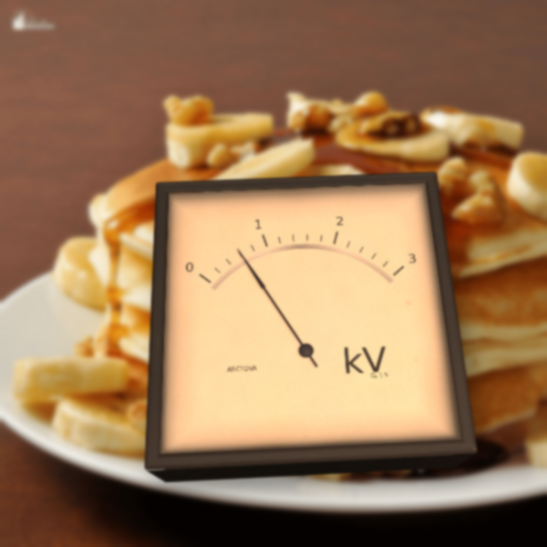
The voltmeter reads {"value": 0.6, "unit": "kV"}
